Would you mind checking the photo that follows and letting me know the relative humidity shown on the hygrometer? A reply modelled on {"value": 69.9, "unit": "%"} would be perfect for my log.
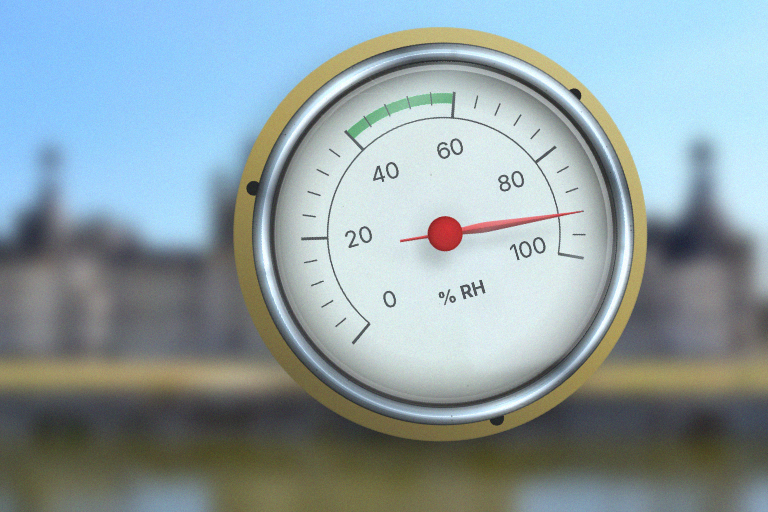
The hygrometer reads {"value": 92, "unit": "%"}
